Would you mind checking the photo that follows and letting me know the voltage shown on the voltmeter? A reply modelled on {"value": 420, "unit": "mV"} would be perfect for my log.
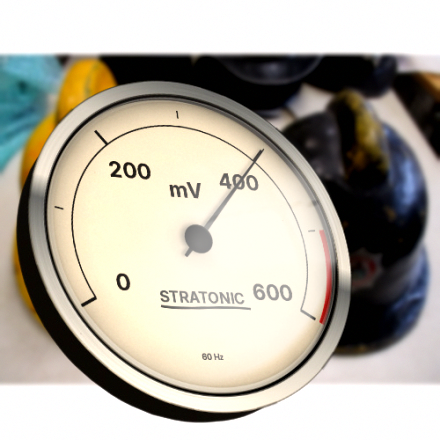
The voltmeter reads {"value": 400, "unit": "mV"}
